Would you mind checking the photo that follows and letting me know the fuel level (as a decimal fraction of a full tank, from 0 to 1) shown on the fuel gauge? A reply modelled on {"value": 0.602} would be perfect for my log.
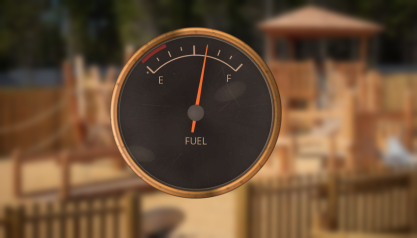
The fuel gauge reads {"value": 0.625}
